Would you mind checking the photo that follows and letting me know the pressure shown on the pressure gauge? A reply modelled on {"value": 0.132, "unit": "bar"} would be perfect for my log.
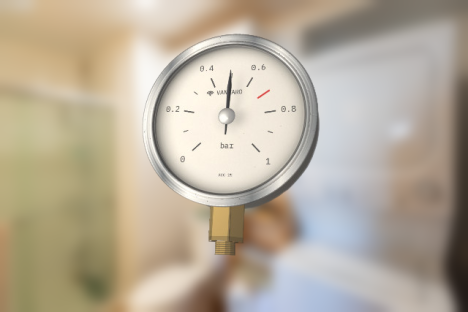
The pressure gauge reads {"value": 0.5, "unit": "bar"}
